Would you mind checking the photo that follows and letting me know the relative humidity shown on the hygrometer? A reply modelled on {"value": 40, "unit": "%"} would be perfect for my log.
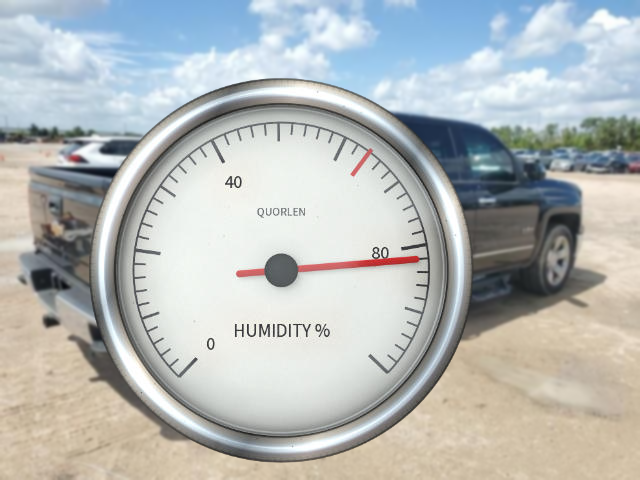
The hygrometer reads {"value": 82, "unit": "%"}
